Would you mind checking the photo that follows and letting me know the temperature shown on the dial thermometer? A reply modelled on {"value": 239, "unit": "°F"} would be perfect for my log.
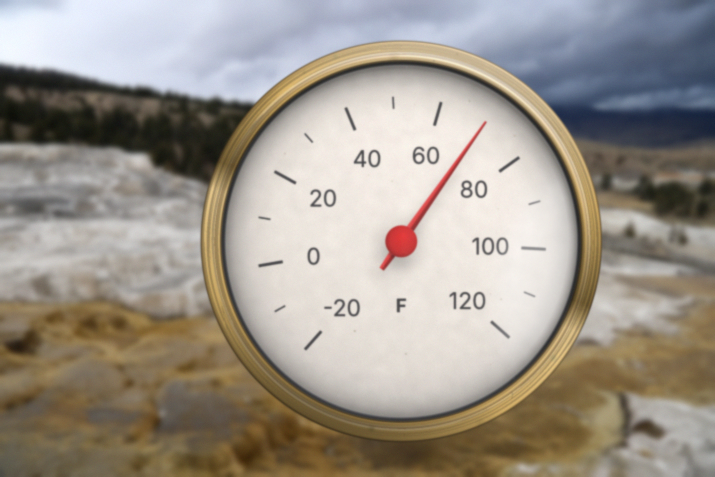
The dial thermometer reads {"value": 70, "unit": "°F"}
